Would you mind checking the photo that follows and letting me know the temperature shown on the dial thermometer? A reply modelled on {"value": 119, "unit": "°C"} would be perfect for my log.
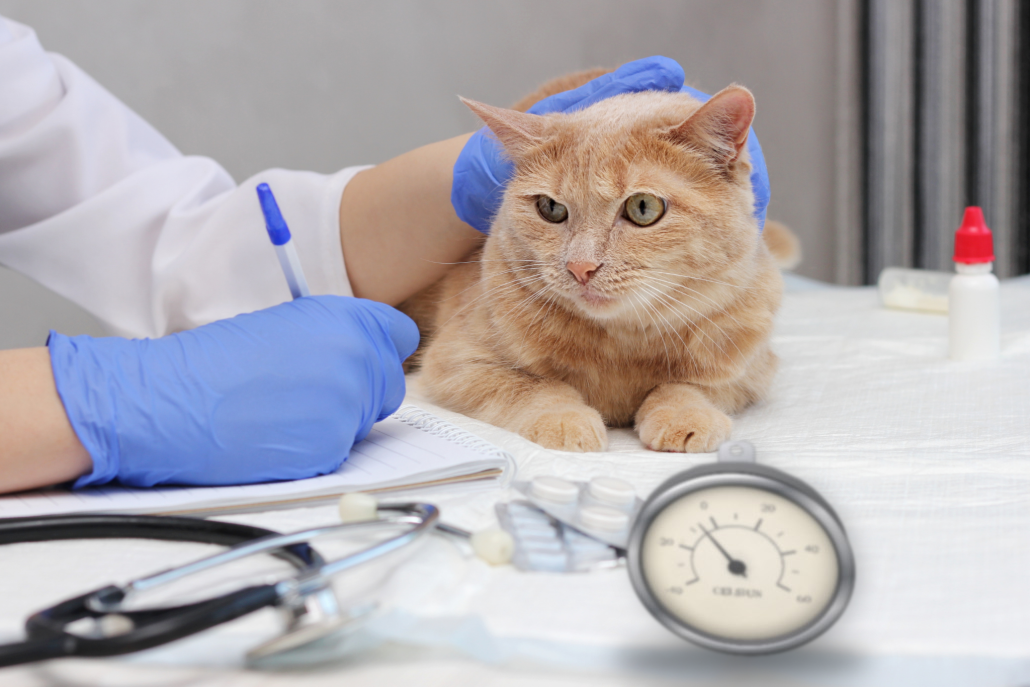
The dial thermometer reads {"value": -5, "unit": "°C"}
